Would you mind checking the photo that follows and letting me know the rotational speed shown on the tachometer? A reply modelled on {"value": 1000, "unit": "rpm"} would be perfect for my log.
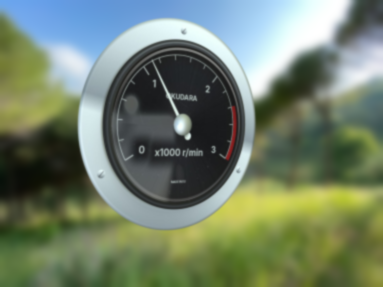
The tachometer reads {"value": 1100, "unit": "rpm"}
